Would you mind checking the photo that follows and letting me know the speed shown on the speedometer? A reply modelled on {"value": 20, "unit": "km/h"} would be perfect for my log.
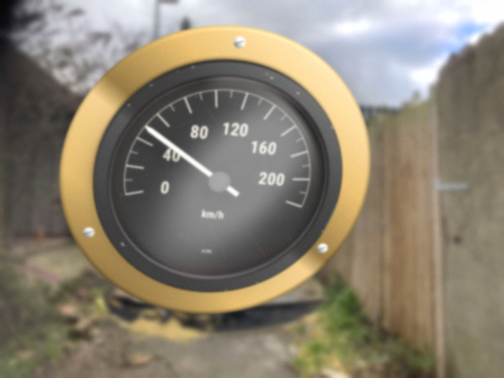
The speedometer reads {"value": 50, "unit": "km/h"}
